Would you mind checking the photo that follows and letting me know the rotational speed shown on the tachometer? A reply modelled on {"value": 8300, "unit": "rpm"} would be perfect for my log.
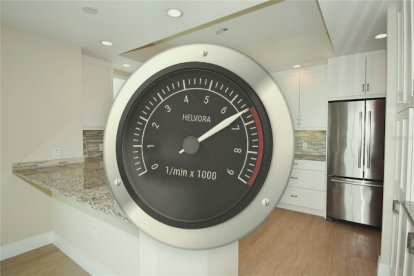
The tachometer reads {"value": 6600, "unit": "rpm"}
